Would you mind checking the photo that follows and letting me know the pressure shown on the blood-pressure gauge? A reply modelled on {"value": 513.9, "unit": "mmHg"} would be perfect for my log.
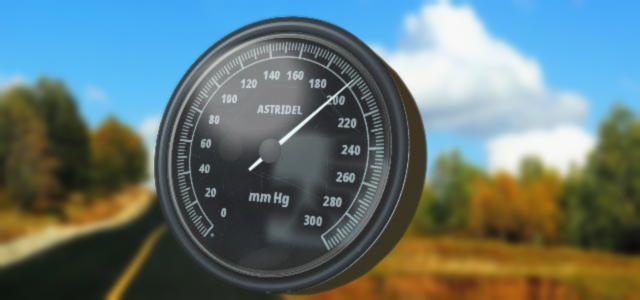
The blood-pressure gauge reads {"value": 200, "unit": "mmHg"}
